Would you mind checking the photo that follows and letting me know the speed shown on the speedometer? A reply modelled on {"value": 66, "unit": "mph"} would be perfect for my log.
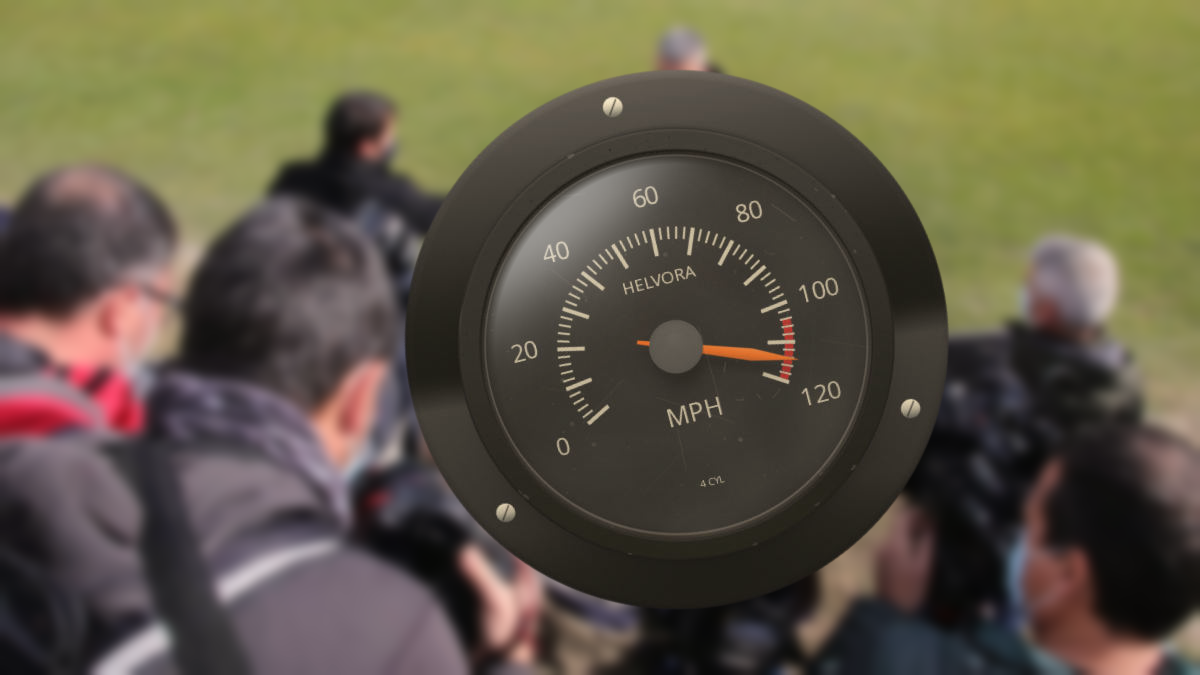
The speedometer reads {"value": 114, "unit": "mph"}
